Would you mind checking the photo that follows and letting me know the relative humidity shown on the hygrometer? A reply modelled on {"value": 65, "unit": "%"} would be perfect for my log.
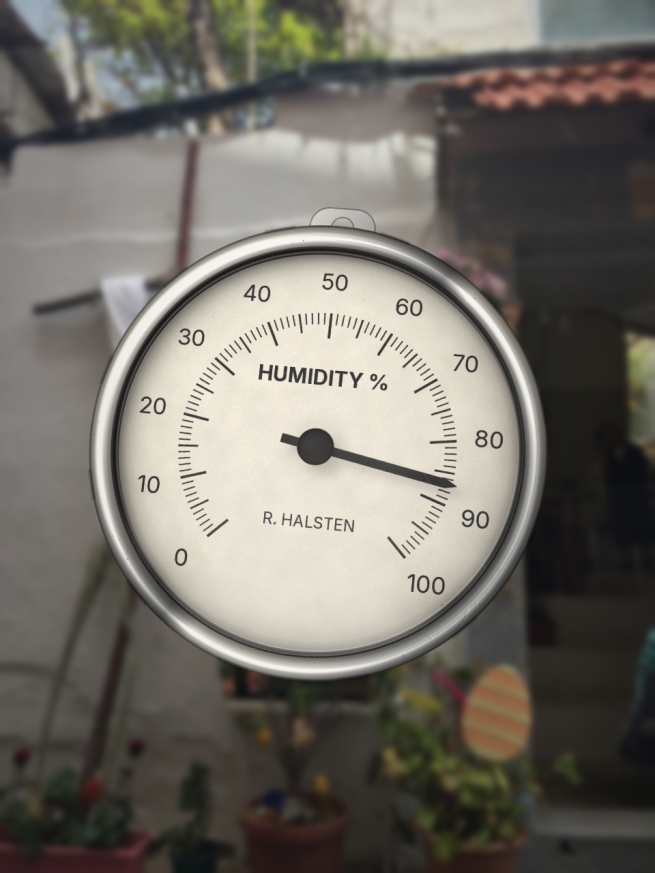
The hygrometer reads {"value": 87, "unit": "%"}
